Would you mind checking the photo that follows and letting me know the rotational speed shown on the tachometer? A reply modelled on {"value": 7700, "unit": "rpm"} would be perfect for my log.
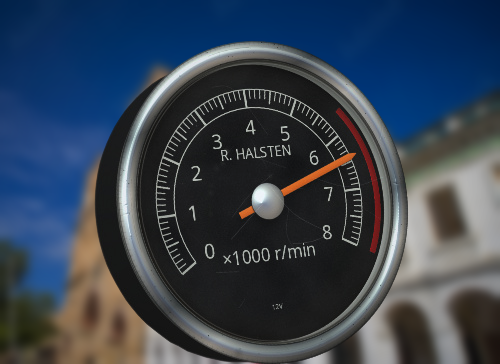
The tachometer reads {"value": 6400, "unit": "rpm"}
